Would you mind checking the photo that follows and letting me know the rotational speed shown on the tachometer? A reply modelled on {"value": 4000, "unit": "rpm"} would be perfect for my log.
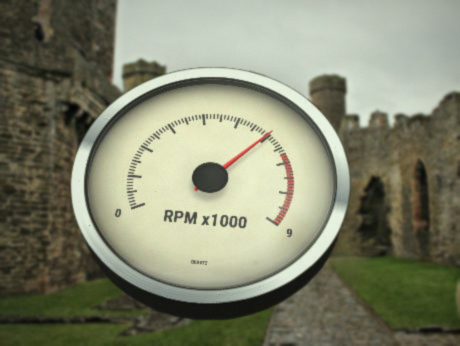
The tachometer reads {"value": 6000, "unit": "rpm"}
